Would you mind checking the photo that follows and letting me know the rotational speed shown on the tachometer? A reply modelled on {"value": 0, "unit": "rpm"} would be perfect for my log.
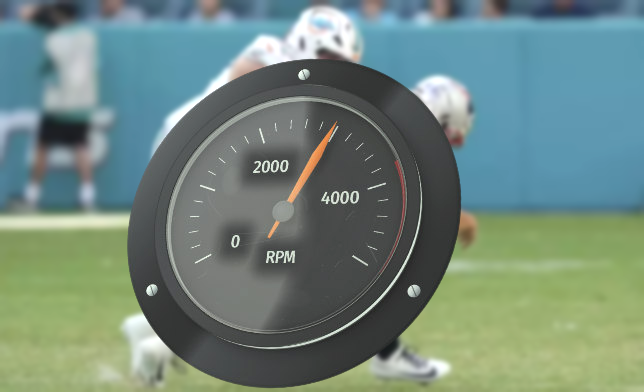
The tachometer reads {"value": 3000, "unit": "rpm"}
